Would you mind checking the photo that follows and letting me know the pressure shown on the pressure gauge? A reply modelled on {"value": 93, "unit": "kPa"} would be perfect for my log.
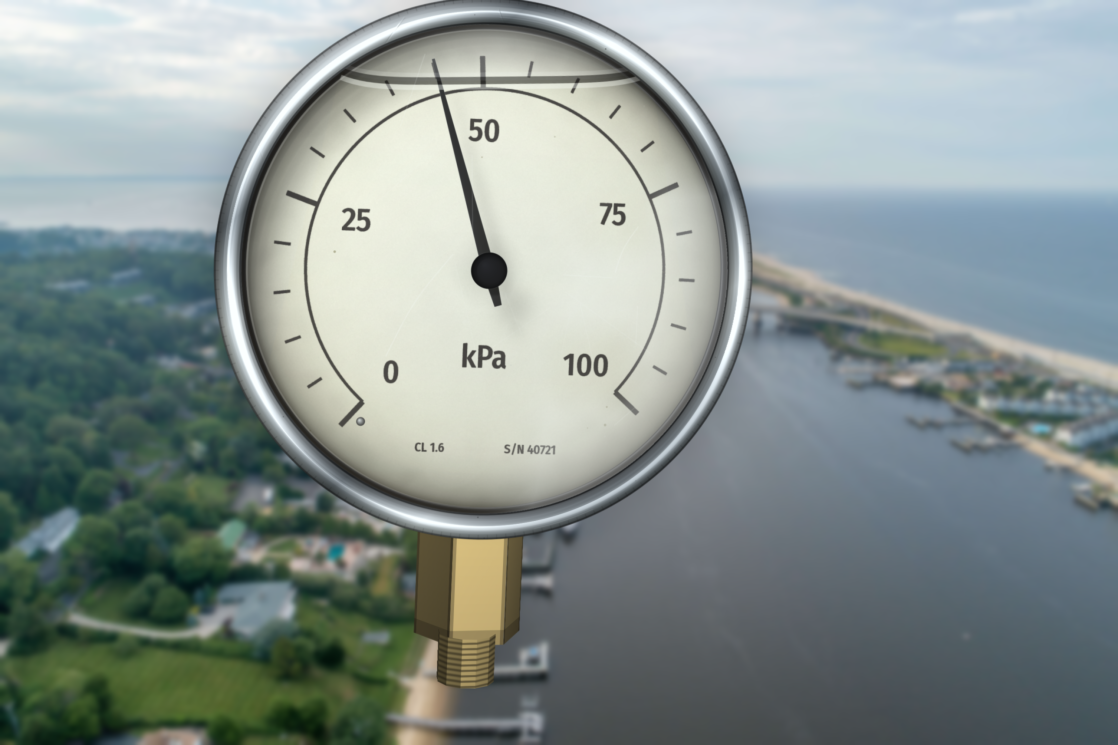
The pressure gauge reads {"value": 45, "unit": "kPa"}
